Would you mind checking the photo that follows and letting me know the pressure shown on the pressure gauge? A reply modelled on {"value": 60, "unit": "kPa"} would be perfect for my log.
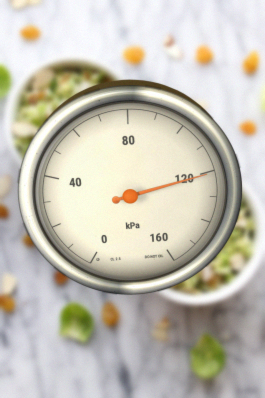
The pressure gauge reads {"value": 120, "unit": "kPa"}
